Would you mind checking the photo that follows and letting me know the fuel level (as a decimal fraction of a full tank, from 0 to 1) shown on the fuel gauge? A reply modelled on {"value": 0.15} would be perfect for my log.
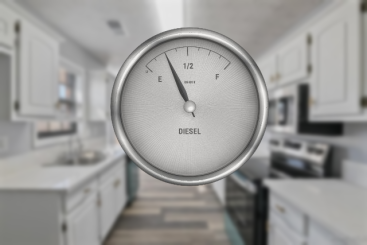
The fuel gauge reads {"value": 0.25}
